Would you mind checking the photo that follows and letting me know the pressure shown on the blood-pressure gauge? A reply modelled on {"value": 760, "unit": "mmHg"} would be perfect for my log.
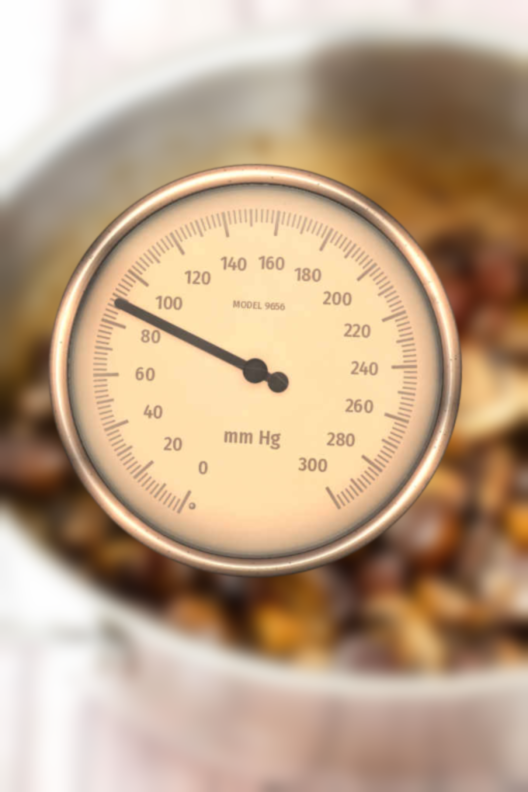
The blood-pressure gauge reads {"value": 88, "unit": "mmHg"}
